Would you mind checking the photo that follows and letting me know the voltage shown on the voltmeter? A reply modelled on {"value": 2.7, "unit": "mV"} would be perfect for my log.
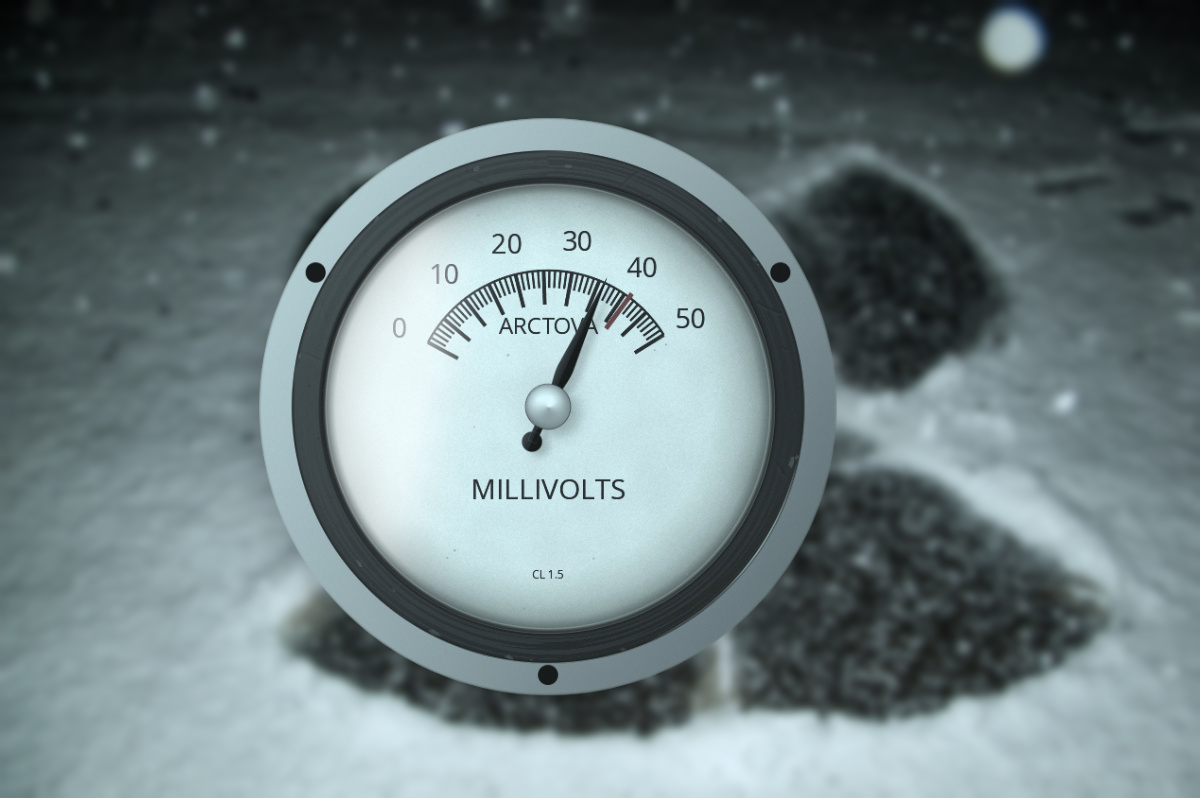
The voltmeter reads {"value": 36, "unit": "mV"}
